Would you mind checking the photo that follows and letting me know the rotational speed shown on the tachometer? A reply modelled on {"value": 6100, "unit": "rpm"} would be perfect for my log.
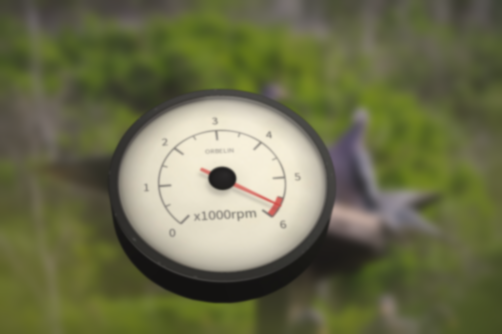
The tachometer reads {"value": 5750, "unit": "rpm"}
